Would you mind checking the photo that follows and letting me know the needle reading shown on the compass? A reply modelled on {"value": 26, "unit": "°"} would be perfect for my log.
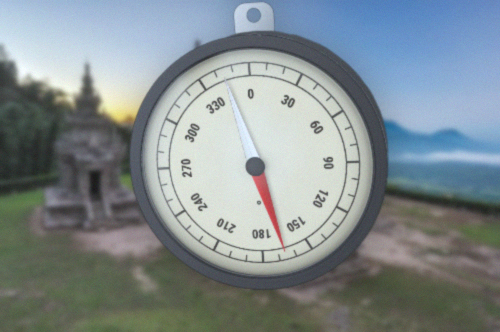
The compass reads {"value": 165, "unit": "°"}
